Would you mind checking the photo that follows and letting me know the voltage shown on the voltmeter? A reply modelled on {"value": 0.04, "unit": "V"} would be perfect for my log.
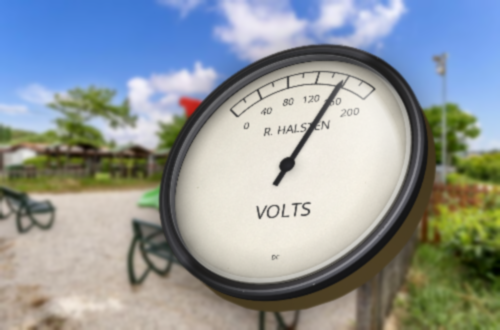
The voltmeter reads {"value": 160, "unit": "V"}
